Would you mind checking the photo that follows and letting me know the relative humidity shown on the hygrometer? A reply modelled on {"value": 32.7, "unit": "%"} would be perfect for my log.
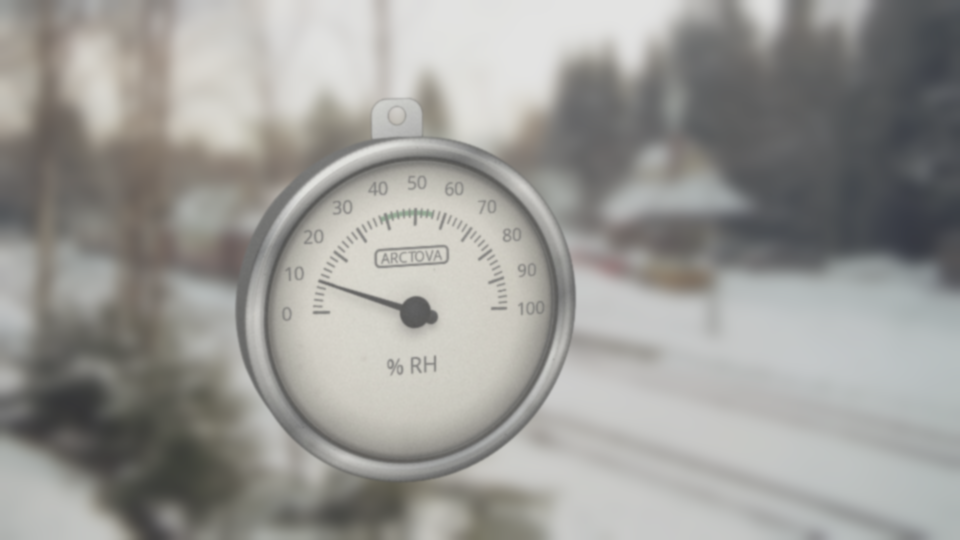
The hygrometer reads {"value": 10, "unit": "%"}
